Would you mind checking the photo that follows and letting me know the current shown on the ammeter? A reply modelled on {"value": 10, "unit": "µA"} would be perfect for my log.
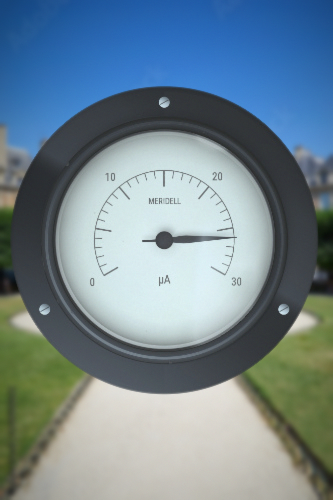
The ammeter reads {"value": 26, "unit": "µA"}
